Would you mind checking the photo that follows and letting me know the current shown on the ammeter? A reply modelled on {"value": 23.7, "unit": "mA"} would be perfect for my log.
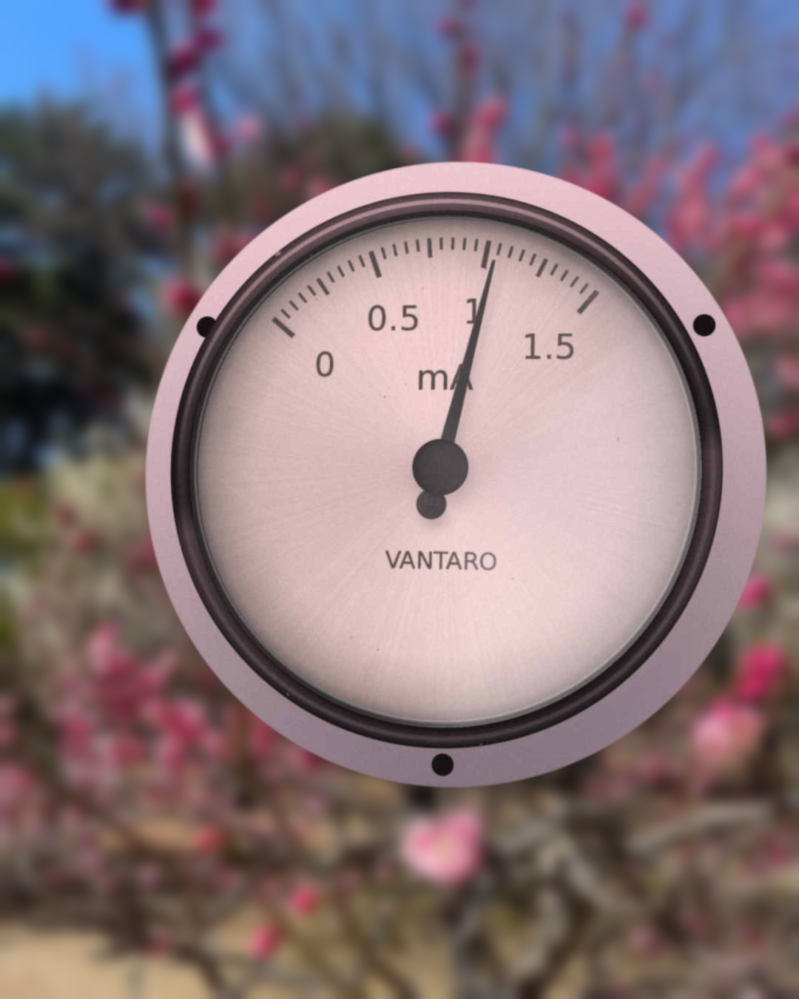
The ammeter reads {"value": 1.05, "unit": "mA"}
